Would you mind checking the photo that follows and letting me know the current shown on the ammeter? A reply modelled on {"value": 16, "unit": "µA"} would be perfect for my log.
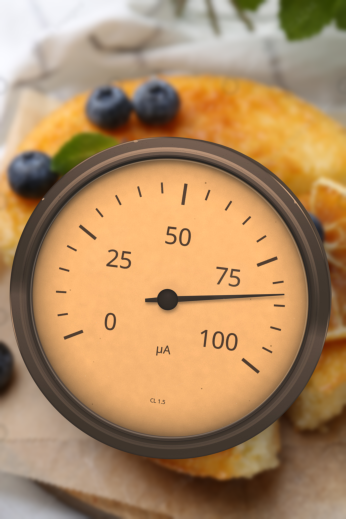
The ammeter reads {"value": 82.5, "unit": "µA"}
